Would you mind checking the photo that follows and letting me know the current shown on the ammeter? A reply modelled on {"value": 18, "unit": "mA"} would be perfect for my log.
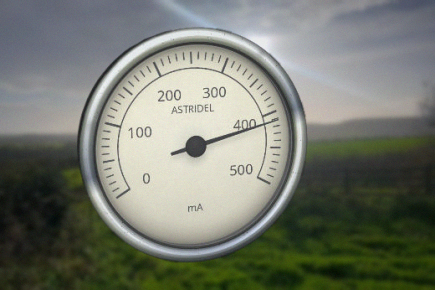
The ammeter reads {"value": 410, "unit": "mA"}
